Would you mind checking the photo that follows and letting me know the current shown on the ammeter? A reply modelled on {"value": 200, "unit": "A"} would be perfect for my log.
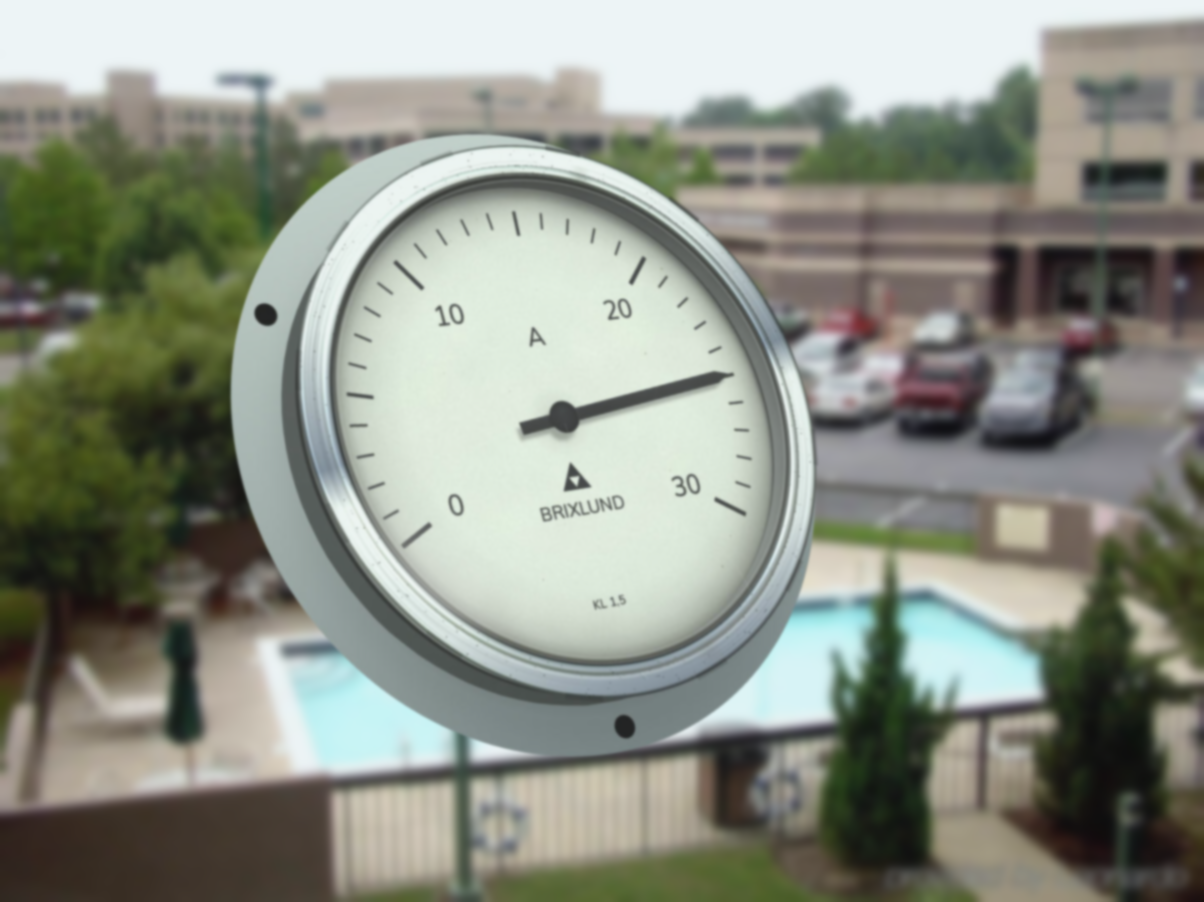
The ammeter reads {"value": 25, "unit": "A"}
